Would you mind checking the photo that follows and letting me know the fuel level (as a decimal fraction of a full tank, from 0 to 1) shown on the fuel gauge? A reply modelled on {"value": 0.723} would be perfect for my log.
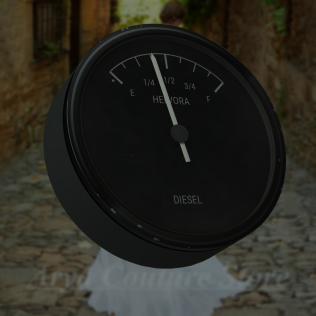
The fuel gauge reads {"value": 0.375}
